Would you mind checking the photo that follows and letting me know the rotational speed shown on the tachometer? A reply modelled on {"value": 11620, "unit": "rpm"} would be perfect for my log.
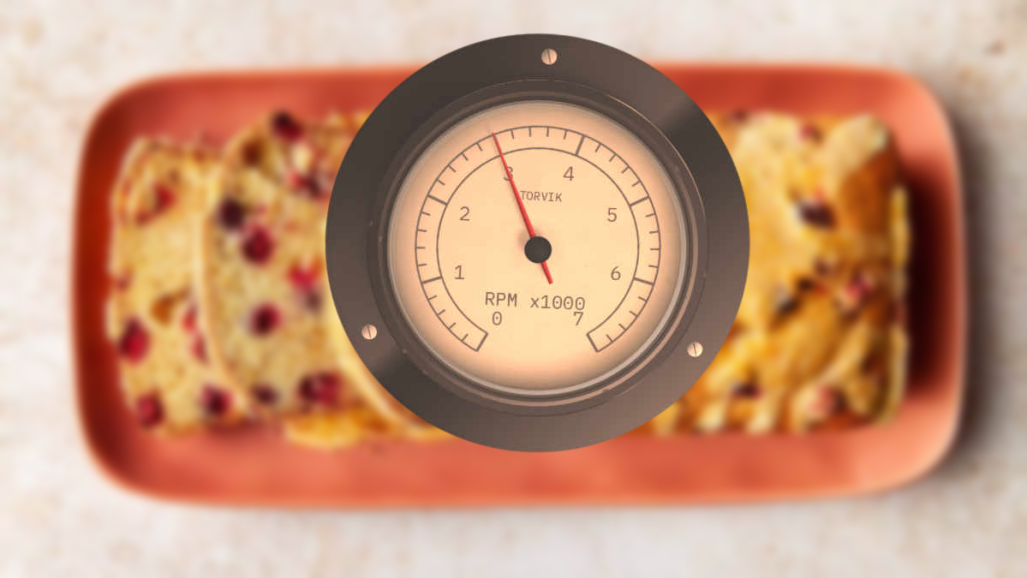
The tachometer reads {"value": 3000, "unit": "rpm"}
